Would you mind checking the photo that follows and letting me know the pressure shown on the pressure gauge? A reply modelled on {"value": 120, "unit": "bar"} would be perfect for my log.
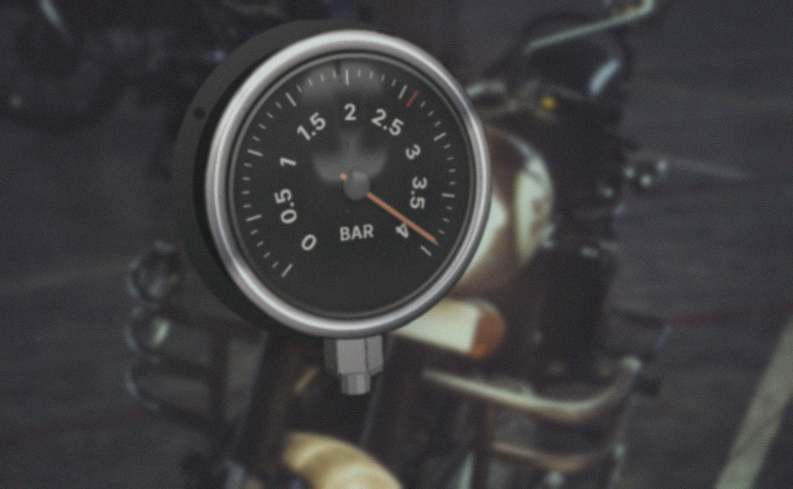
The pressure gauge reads {"value": 3.9, "unit": "bar"}
